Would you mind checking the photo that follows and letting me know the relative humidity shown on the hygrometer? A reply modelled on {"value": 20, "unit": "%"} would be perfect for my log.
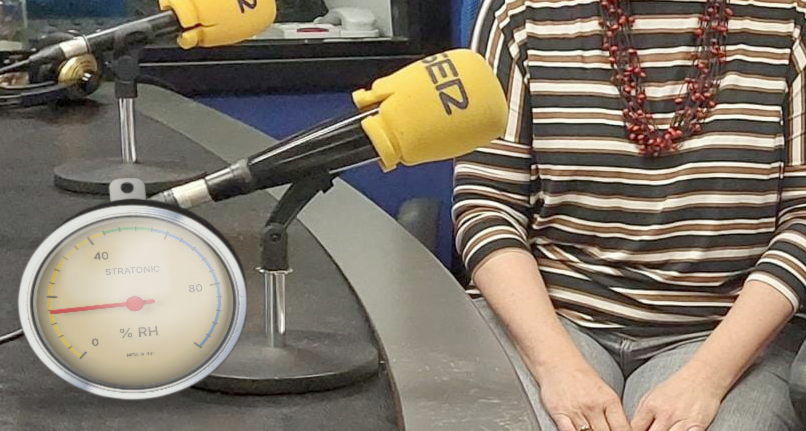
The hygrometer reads {"value": 16, "unit": "%"}
